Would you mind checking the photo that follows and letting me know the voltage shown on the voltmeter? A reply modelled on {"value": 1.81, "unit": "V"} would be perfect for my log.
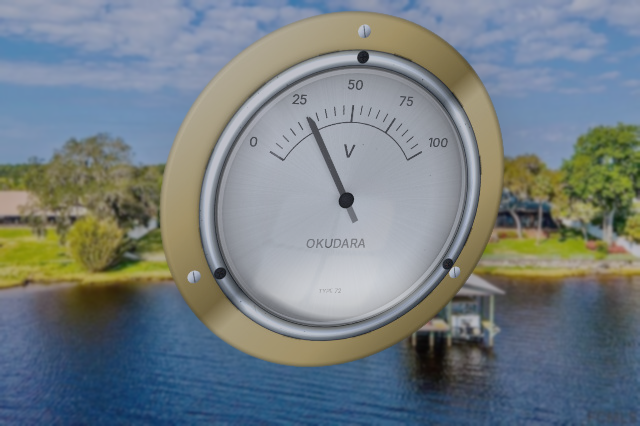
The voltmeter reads {"value": 25, "unit": "V"}
